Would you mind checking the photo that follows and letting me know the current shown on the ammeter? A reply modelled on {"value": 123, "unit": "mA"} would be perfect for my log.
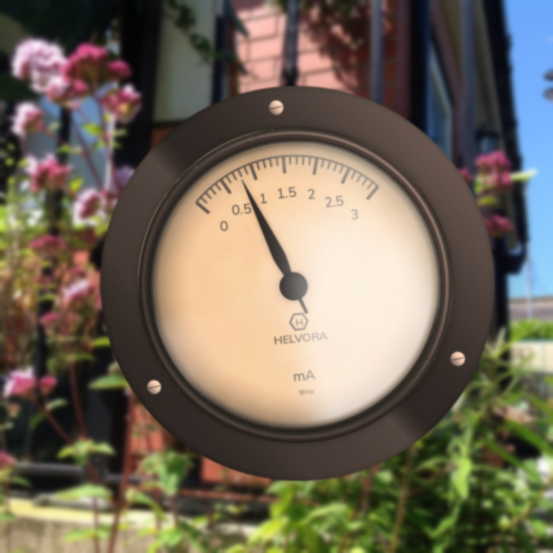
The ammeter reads {"value": 0.8, "unit": "mA"}
